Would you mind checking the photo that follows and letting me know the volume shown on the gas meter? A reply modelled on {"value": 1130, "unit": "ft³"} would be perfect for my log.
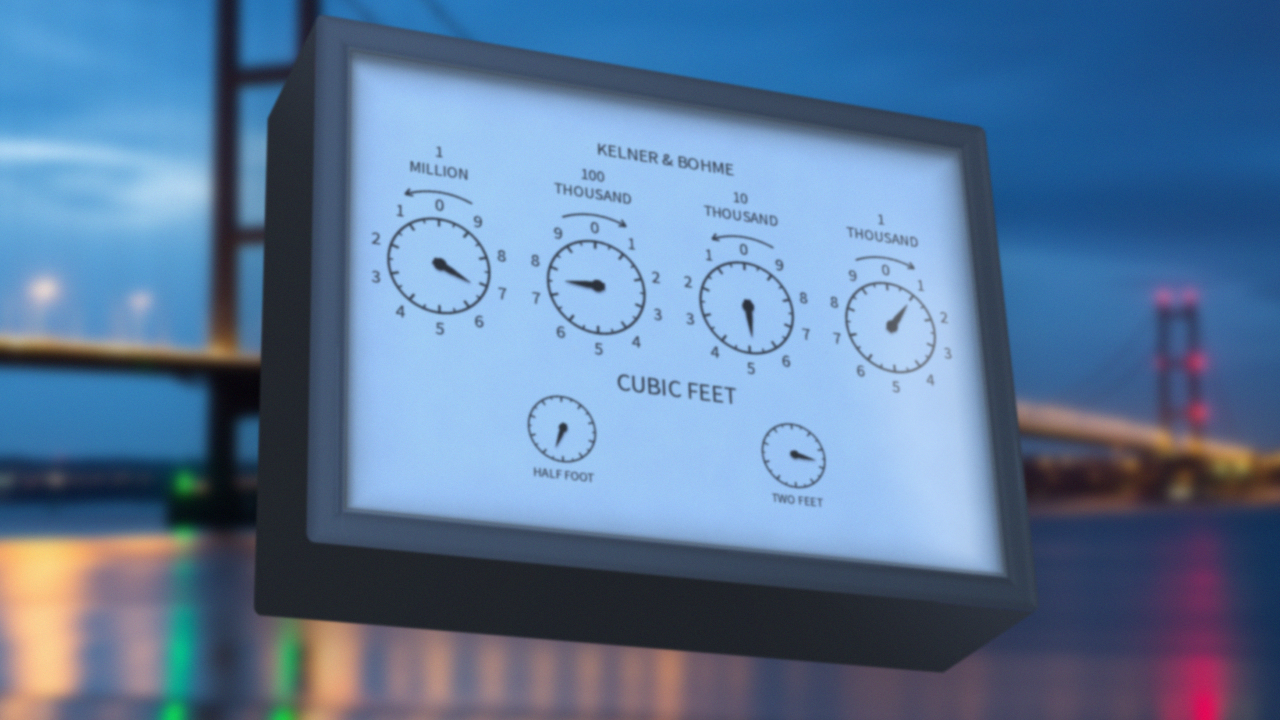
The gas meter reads {"value": 675100, "unit": "ft³"}
